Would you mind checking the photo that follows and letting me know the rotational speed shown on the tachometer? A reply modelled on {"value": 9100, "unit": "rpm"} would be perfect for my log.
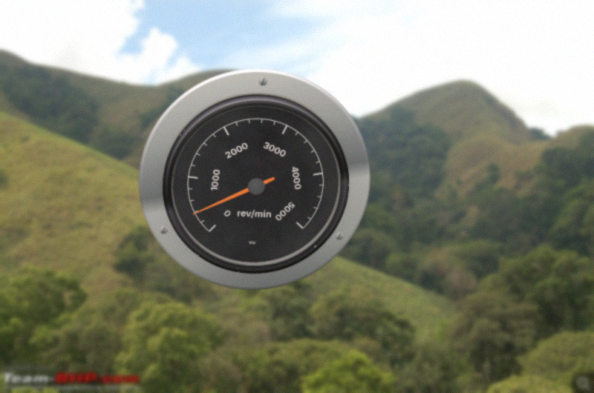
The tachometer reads {"value": 400, "unit": "rpm"}
